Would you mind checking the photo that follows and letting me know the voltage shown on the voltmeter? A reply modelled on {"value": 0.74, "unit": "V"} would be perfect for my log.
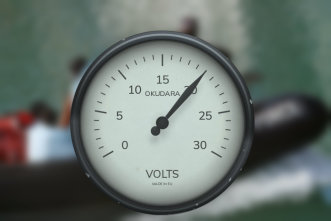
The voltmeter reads {"value": 20, "unit": "V"}
